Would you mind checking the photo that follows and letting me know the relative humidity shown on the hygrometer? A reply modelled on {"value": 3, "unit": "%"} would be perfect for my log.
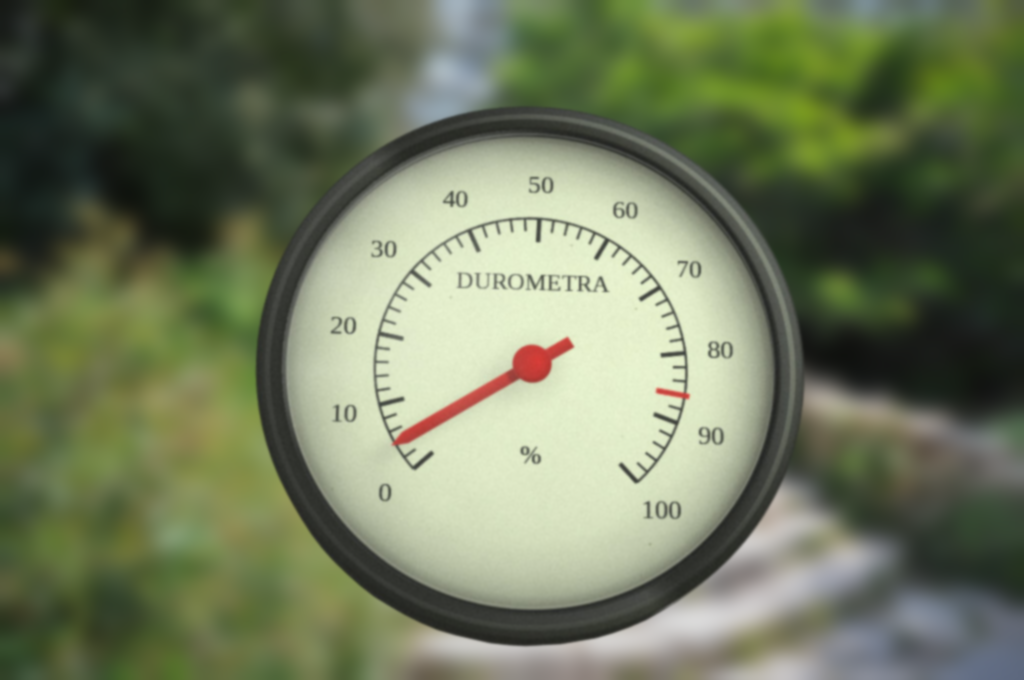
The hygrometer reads {"value": 4, "unit": "%"}
